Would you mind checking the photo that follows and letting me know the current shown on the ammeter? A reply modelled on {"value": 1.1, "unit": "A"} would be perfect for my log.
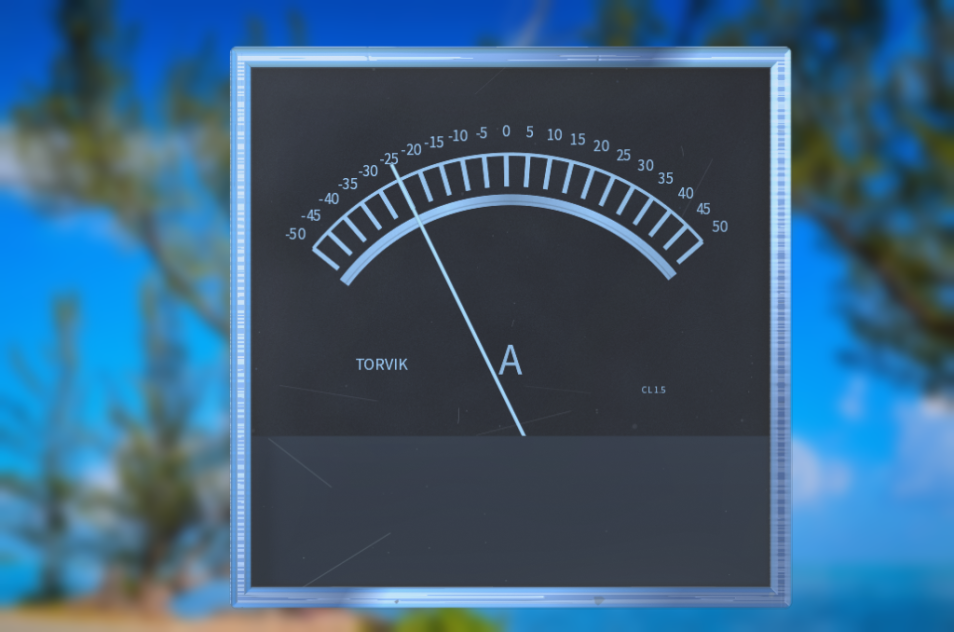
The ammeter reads {"value": -25, "unit": "A"}
